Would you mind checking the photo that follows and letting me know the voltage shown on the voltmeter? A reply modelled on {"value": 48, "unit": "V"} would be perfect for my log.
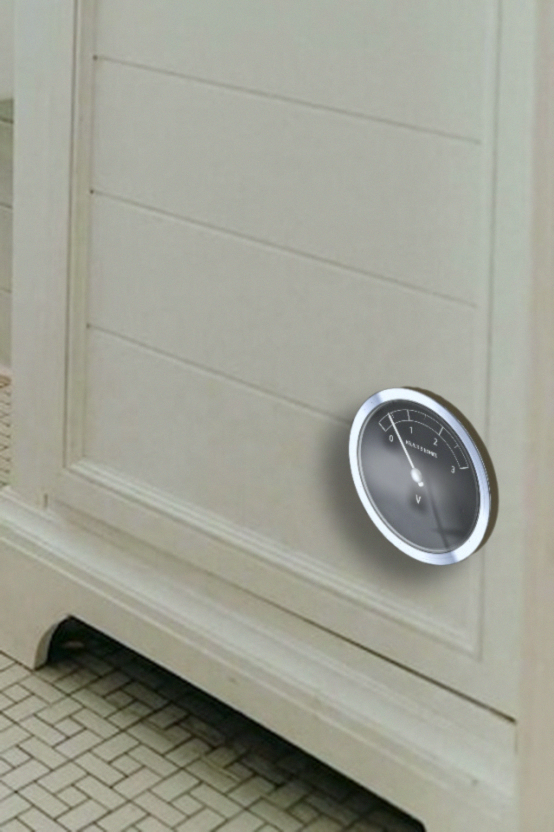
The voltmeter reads {"value": 0.5, "unit": "V"}
